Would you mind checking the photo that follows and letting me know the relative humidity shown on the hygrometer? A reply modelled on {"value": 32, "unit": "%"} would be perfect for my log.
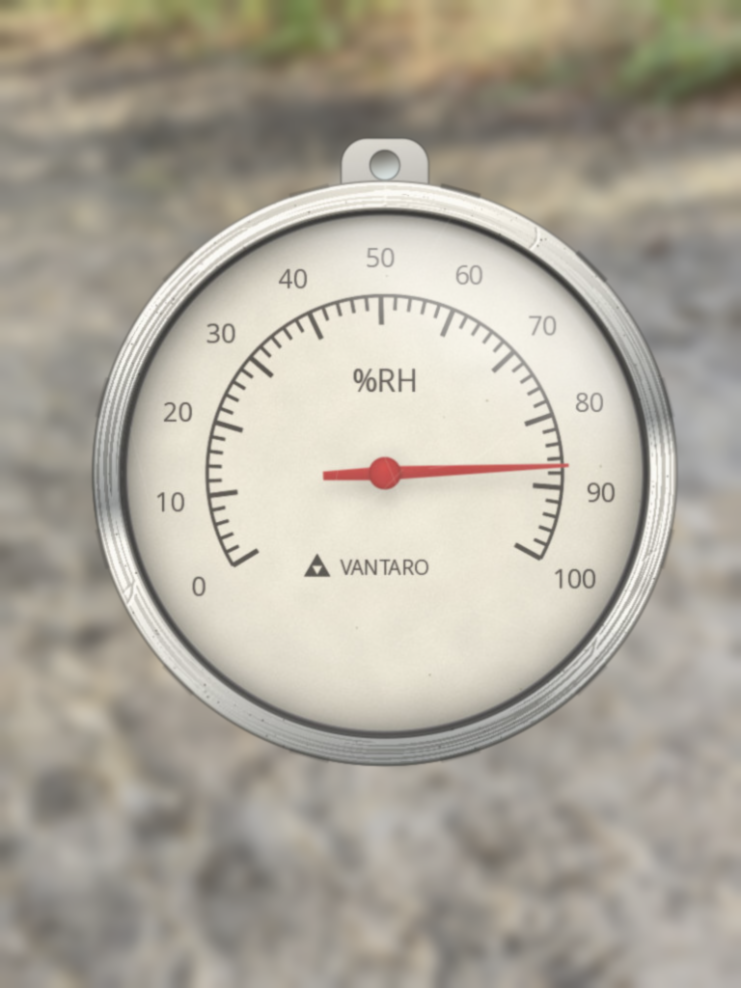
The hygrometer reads {"value": 87, "unit": "%"}
